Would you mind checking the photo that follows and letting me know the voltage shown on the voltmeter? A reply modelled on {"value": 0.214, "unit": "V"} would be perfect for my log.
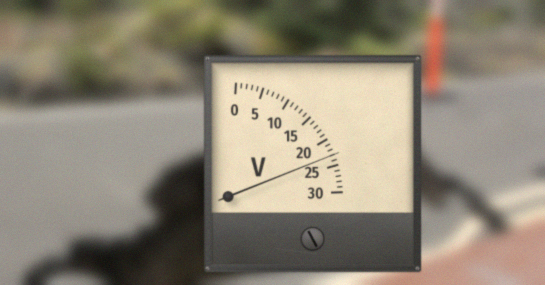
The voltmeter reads {"value": 23, "unit": "V"}
